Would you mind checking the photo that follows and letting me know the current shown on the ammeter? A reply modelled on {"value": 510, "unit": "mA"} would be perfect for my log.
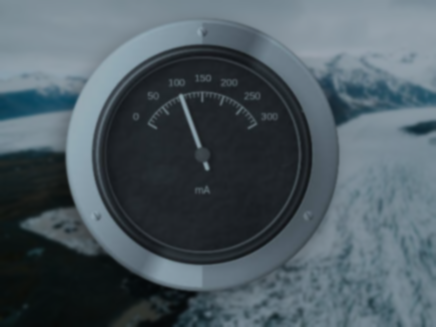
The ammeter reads {"value": 100, "unit": "mA"}
